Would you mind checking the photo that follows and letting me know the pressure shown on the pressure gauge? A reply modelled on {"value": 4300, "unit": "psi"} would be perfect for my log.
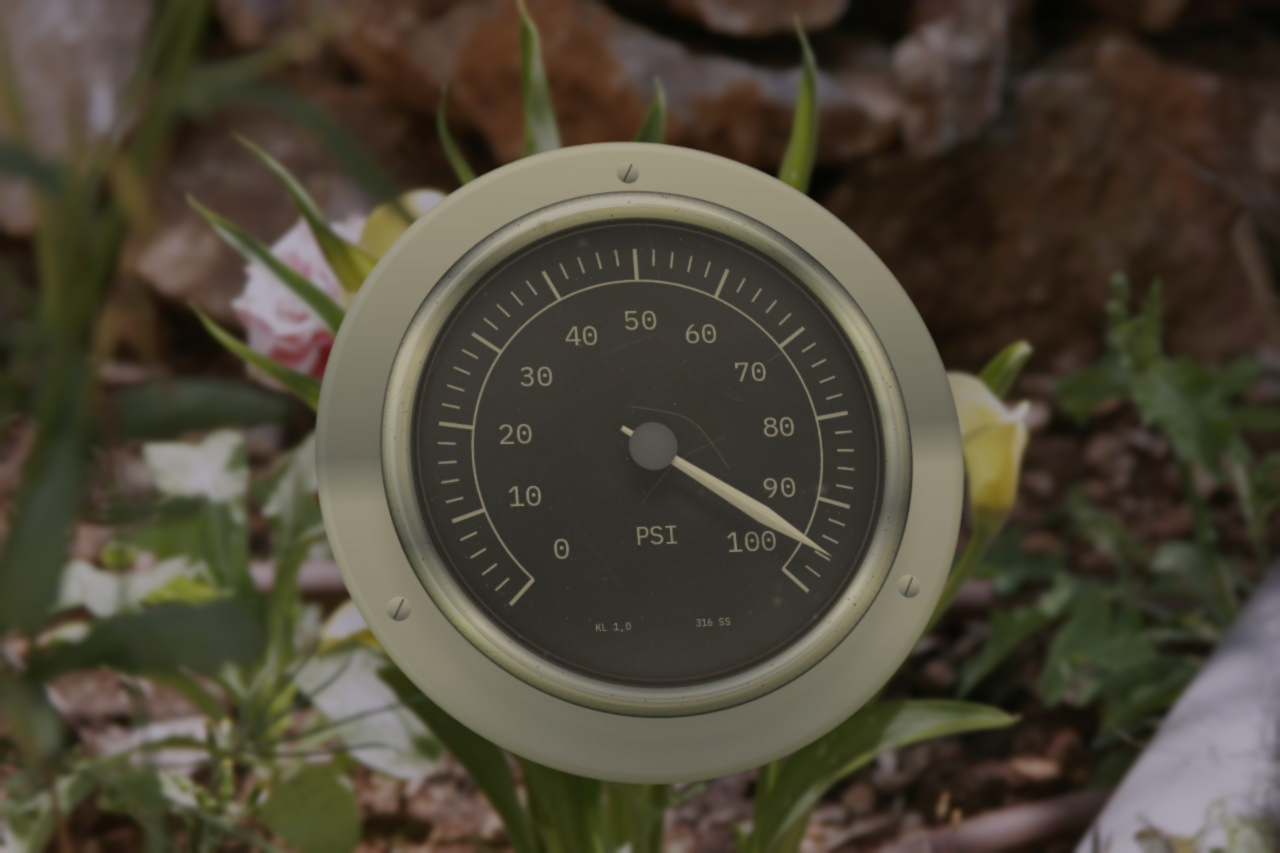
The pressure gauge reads {"value": 96, "unit": "psi"}
